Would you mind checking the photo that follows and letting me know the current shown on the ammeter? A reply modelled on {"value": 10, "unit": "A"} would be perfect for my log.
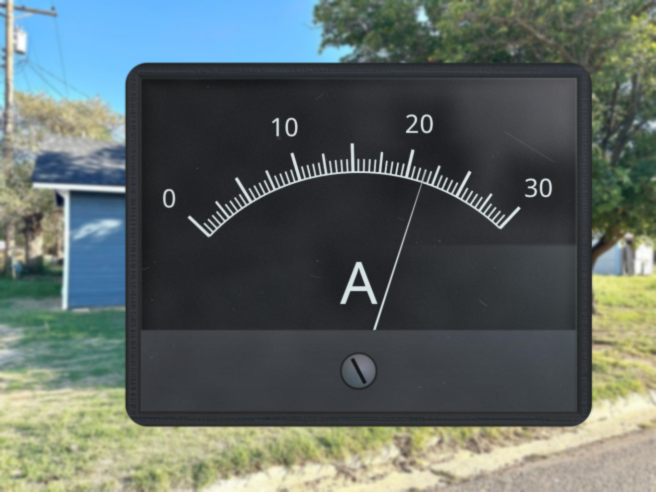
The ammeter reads {"value": 21.5, "unit": "A"}
